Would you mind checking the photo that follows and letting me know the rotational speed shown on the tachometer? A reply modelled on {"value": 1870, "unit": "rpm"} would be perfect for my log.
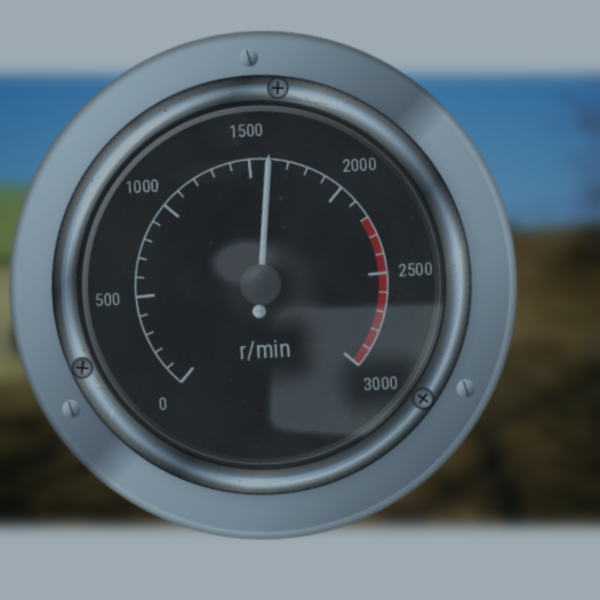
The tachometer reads {"value": 1600, "unit": "rpm"}
